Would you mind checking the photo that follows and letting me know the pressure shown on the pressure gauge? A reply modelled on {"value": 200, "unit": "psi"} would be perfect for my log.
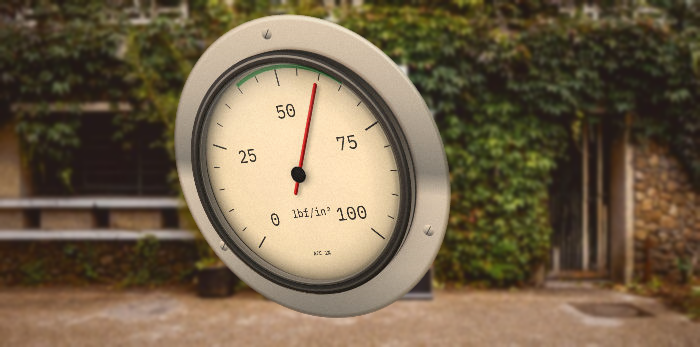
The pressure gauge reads {"value": 60, "unit": "psi"}
